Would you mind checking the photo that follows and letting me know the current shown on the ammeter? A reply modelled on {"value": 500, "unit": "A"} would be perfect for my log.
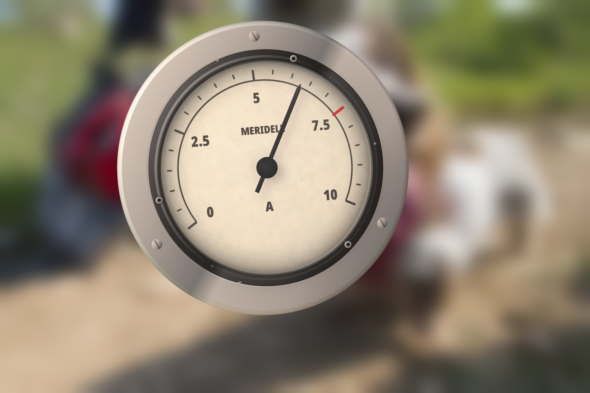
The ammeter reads {"value": 6.25, "unit": "A"}
